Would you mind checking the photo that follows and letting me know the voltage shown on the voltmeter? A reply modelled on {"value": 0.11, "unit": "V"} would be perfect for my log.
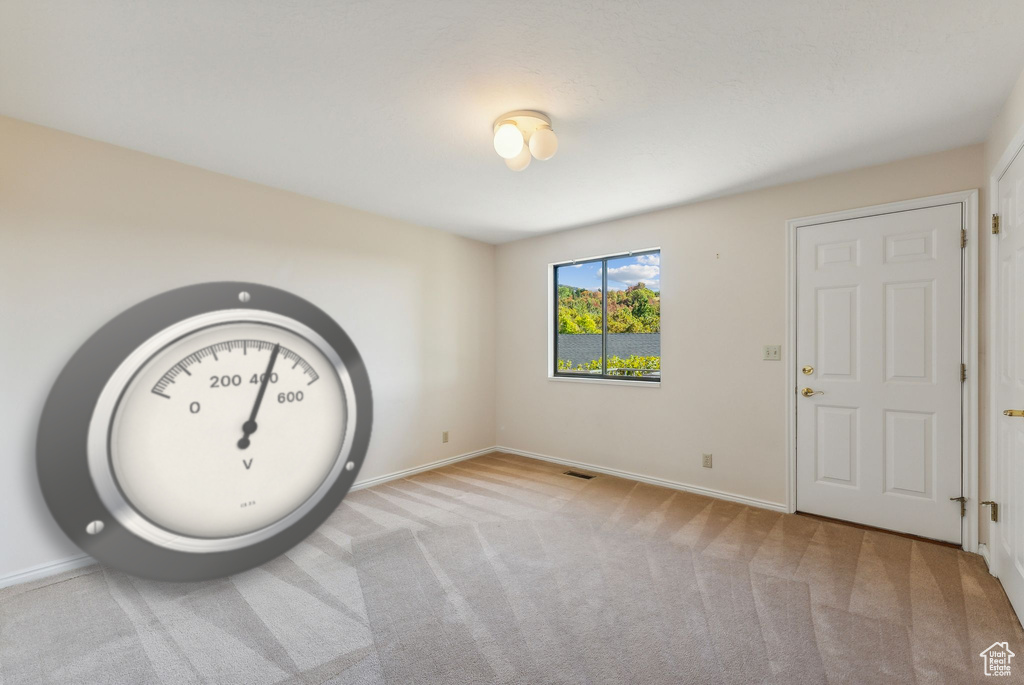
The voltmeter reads {"value": 400, "unit": "V"}
